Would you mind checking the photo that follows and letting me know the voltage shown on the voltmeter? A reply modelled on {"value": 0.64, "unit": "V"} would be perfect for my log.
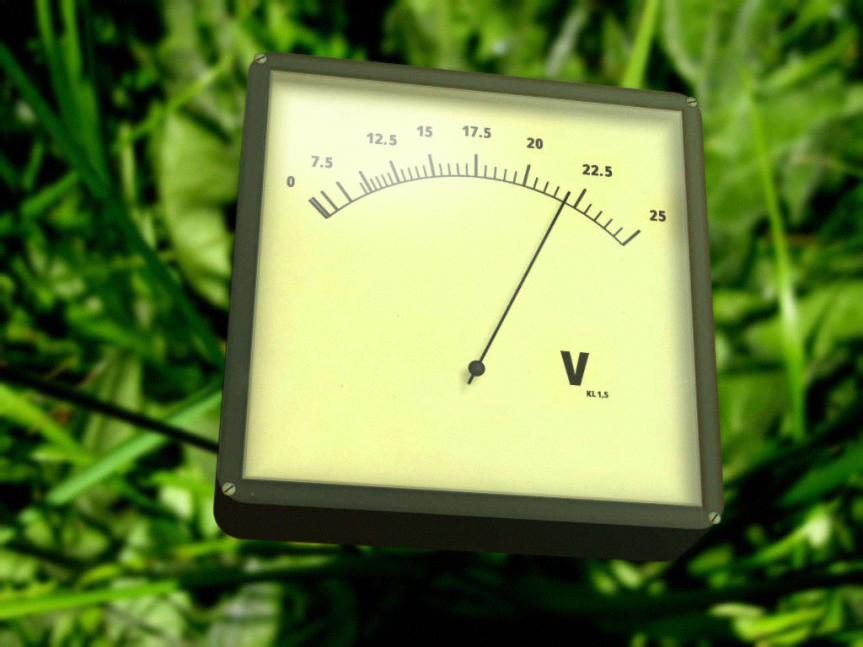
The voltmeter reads {"value": 22, "unit": "V"}
